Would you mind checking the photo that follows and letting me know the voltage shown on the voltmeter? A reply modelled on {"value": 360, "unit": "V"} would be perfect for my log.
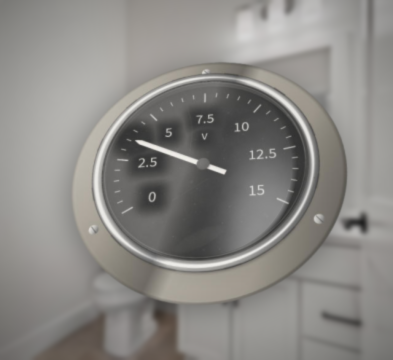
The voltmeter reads {"value": 3.5, "unit": "V"}
